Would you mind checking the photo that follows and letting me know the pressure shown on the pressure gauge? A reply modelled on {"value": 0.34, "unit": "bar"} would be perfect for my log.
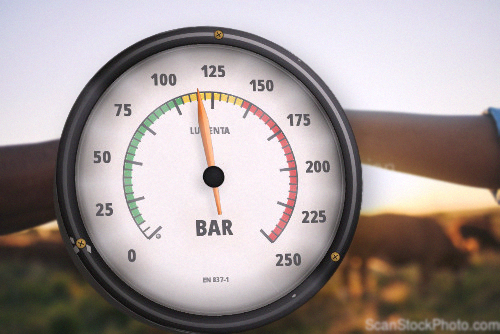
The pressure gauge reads {"value": 115, "unit": "bar"}
